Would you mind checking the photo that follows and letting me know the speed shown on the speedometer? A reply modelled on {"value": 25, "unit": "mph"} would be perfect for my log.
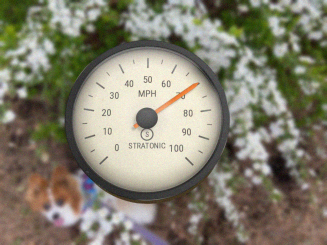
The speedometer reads {"value": 70, "unit": "mph"}
